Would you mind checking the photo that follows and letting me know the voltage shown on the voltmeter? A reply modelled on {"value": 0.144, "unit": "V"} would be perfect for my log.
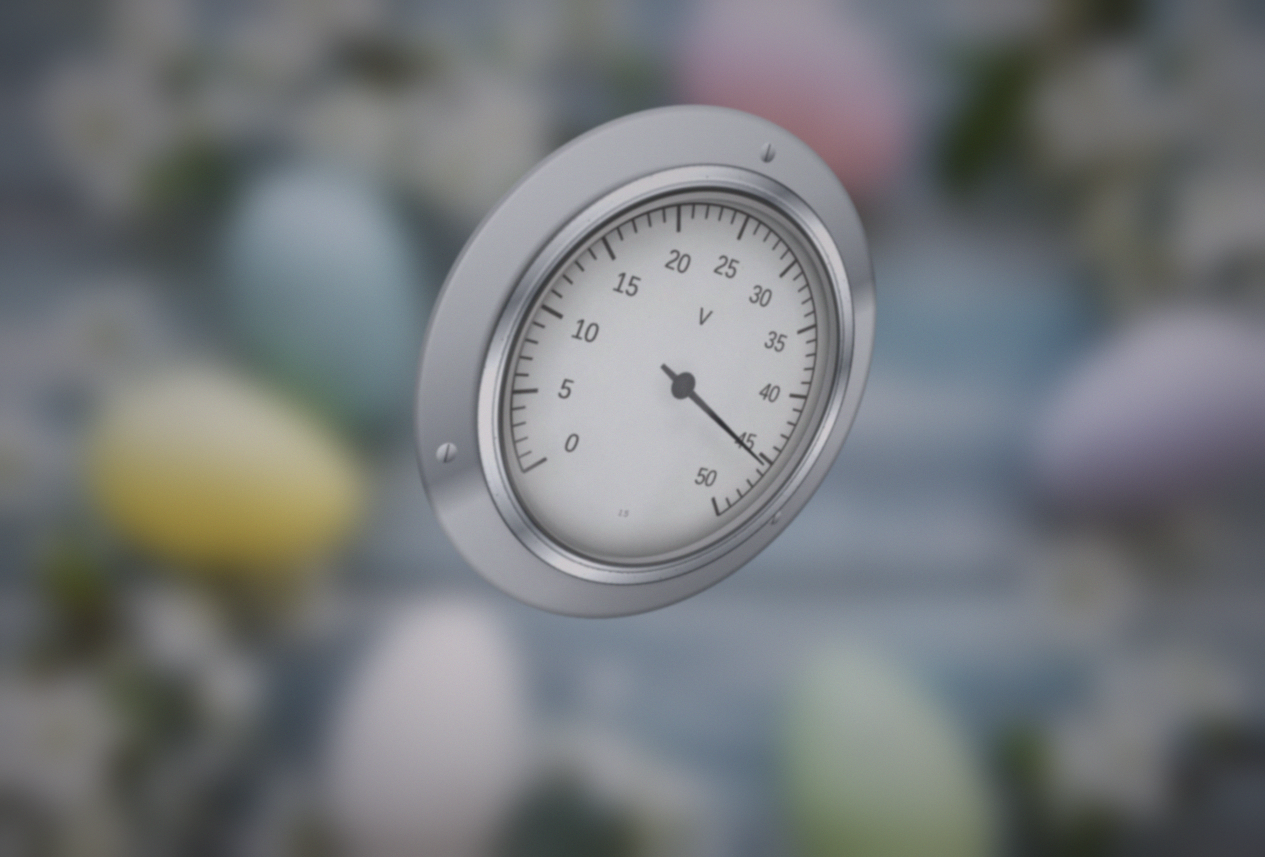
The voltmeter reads {"value": 45.5, "unit": "V"}
